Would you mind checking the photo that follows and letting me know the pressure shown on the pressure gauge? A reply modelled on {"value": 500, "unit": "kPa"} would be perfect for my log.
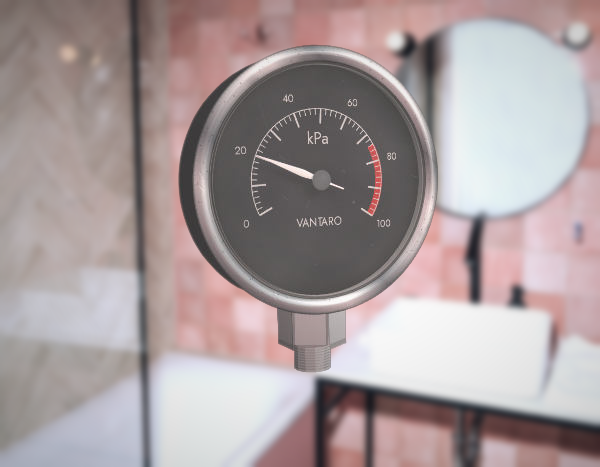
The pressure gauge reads {"value": 20, "unit": "kPa"}
